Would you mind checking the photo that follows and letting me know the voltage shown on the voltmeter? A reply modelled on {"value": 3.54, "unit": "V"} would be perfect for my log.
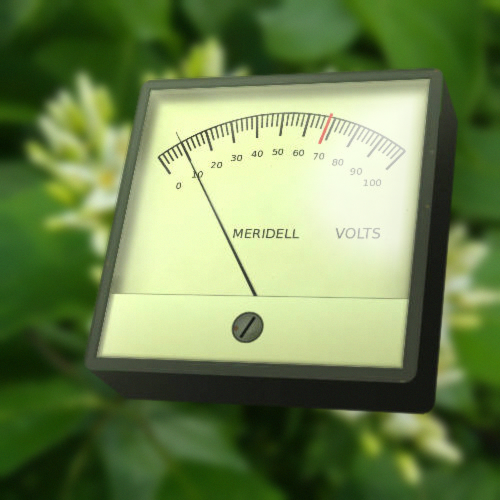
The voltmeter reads {"value": 10, "unit": "V"}
